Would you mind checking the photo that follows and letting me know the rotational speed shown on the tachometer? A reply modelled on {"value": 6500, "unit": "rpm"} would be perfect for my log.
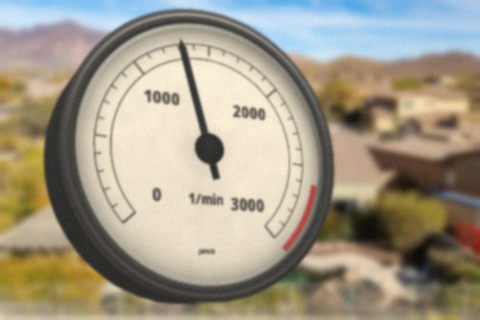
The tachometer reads {"value": 1300, "unit": "rpm"}
